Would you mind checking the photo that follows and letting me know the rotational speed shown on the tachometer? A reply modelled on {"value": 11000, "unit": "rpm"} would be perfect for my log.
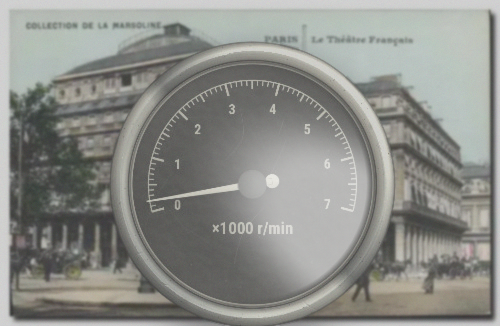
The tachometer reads {"value": 200, "unit": "rpm"}
